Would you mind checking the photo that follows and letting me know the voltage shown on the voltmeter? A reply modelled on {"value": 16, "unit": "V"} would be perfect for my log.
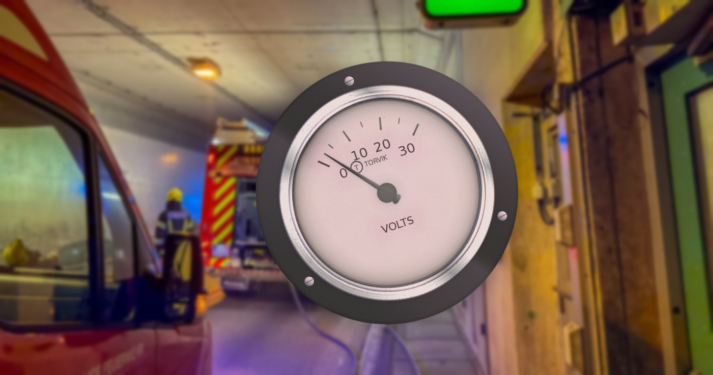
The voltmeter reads {"value": 2.5, "unit": "V"}
